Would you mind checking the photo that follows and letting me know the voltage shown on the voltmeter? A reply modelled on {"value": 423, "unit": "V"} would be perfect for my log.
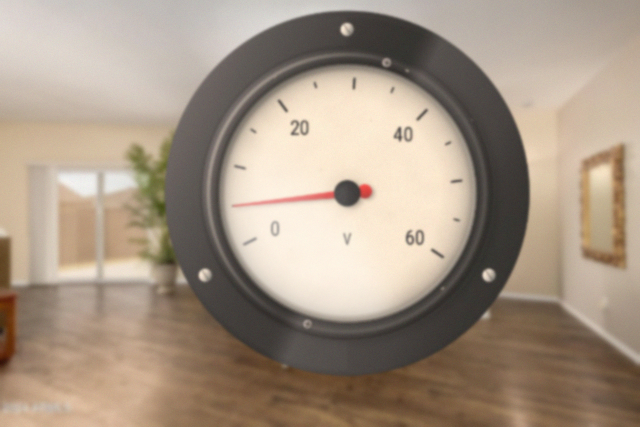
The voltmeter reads {"value": 5, "unit": "V"}
